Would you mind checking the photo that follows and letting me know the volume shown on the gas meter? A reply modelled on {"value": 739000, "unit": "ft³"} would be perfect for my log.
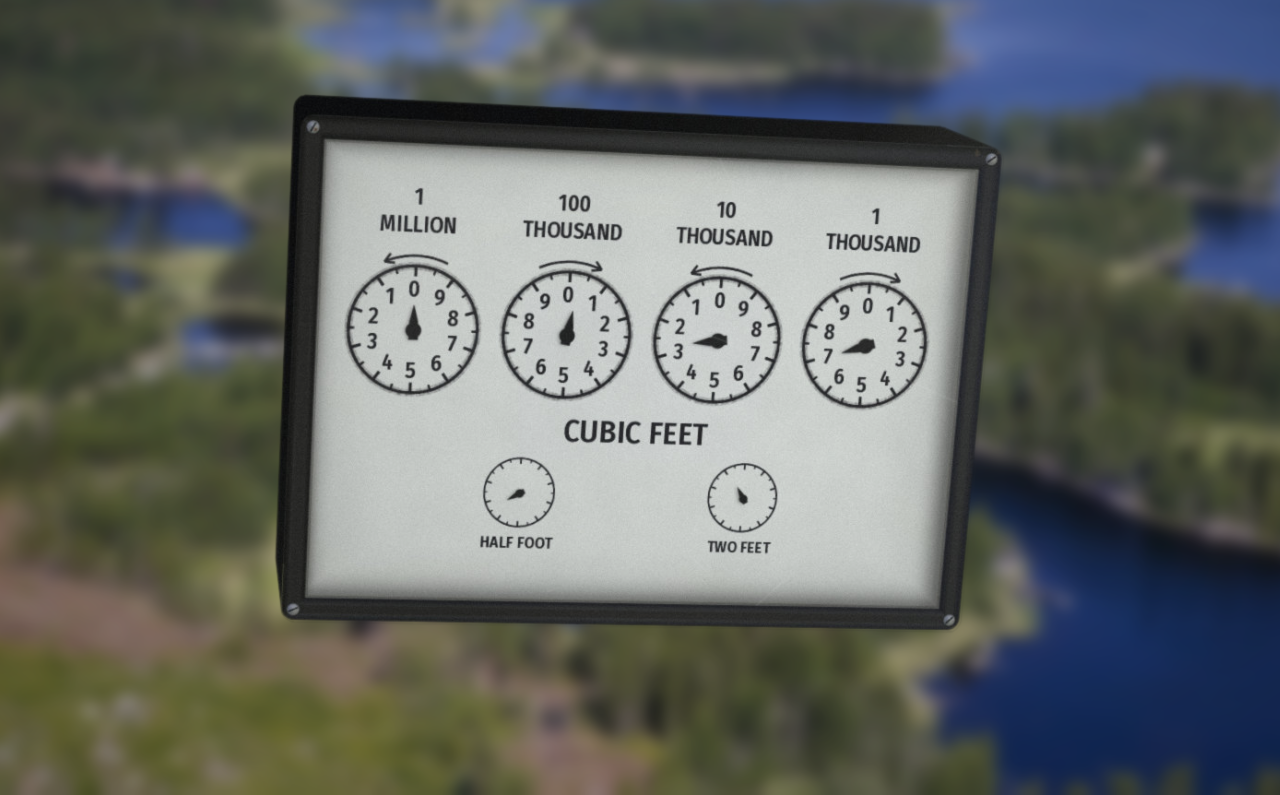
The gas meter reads {"value": 2700, "unit": "ft³"}
